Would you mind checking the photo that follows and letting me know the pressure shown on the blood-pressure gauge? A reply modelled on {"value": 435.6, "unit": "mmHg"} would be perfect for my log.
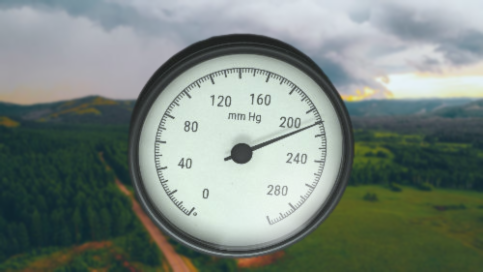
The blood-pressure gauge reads {"value": 210, "unit": "mmHg"}
